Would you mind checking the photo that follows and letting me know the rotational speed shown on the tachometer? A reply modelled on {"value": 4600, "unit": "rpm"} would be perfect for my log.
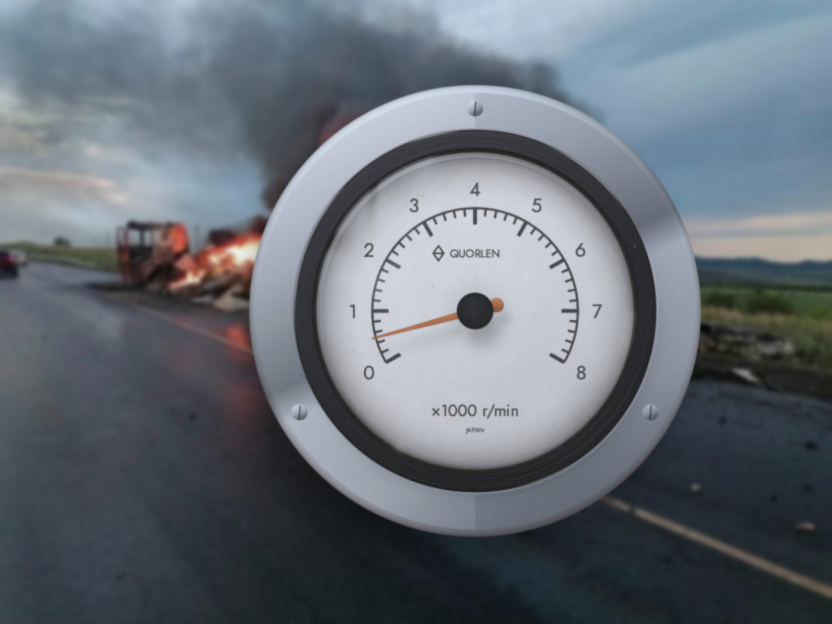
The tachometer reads {"value": 500, "unit": "rpm"}
